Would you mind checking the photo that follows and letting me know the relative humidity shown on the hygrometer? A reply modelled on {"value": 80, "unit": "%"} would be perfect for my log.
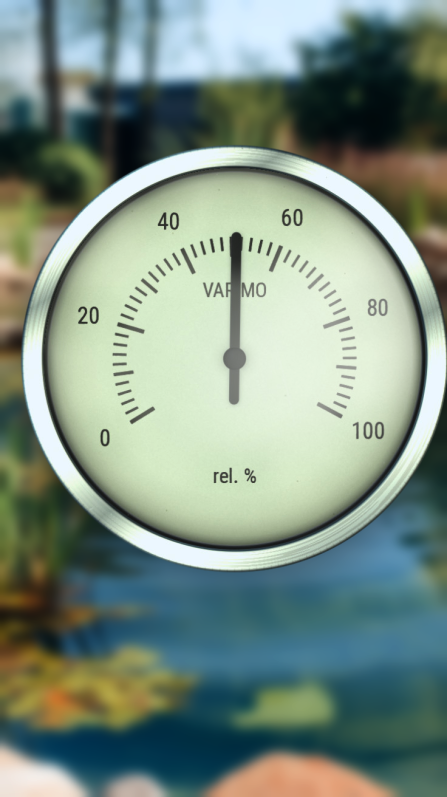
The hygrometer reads {"value": 51, "unit": "%"}
